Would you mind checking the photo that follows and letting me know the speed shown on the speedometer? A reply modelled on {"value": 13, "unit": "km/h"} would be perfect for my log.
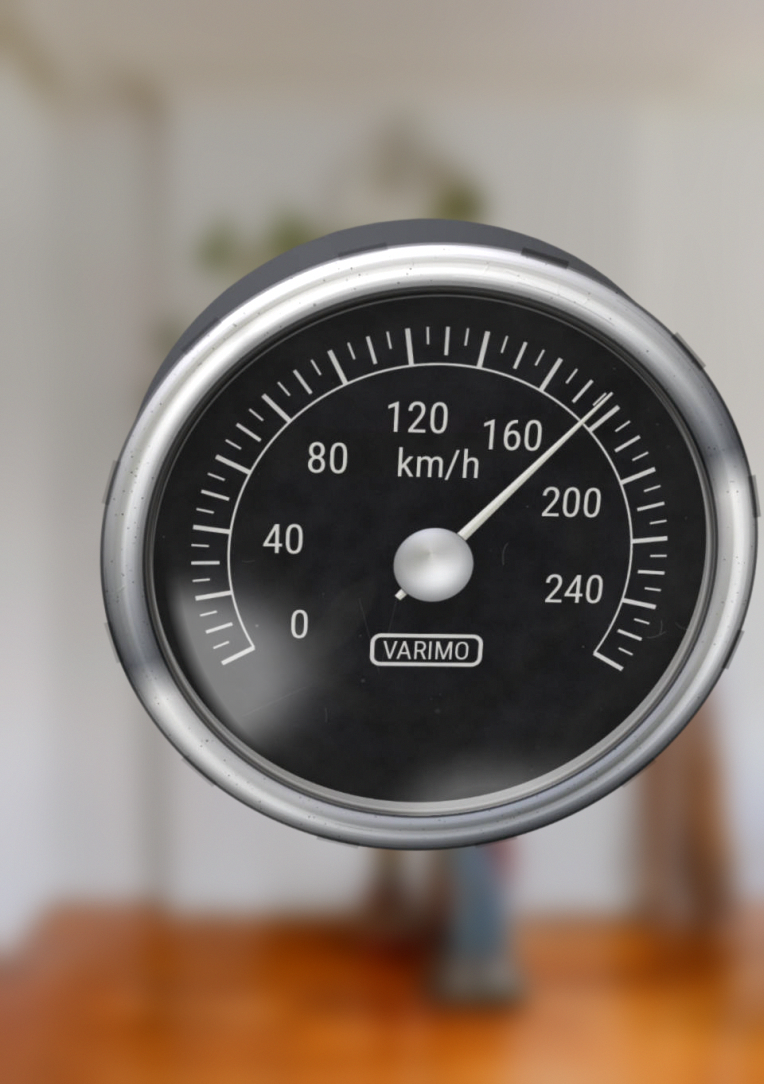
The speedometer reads {"value": 175, "unit": "km/h"}
